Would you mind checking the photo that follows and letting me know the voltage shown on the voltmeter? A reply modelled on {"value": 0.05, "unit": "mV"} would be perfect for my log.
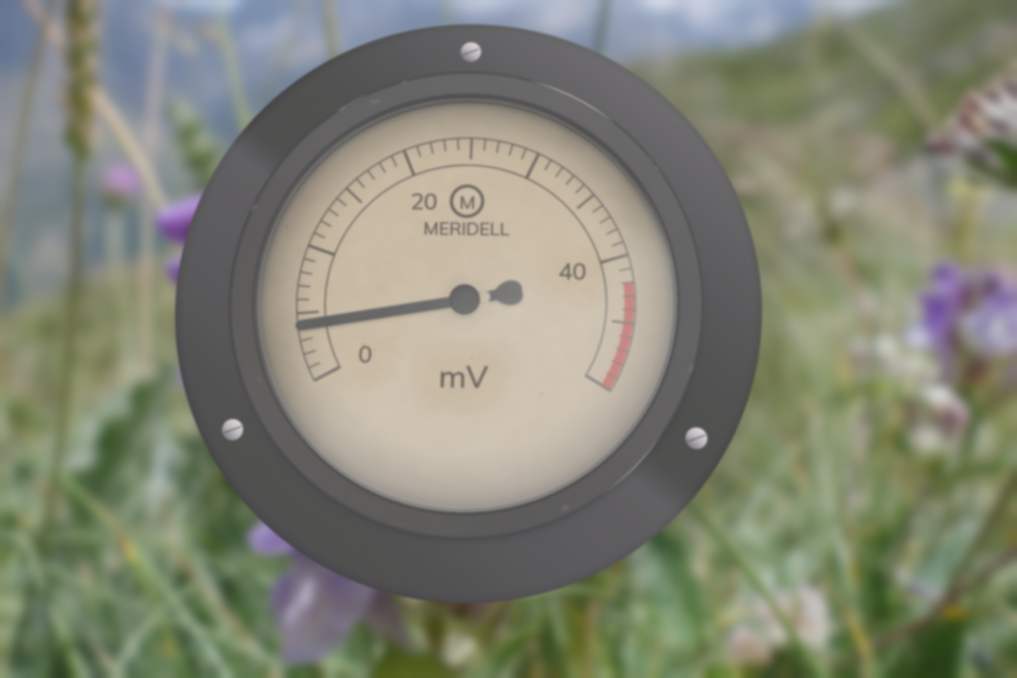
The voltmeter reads {"value": 4, "unit": "mV"}
